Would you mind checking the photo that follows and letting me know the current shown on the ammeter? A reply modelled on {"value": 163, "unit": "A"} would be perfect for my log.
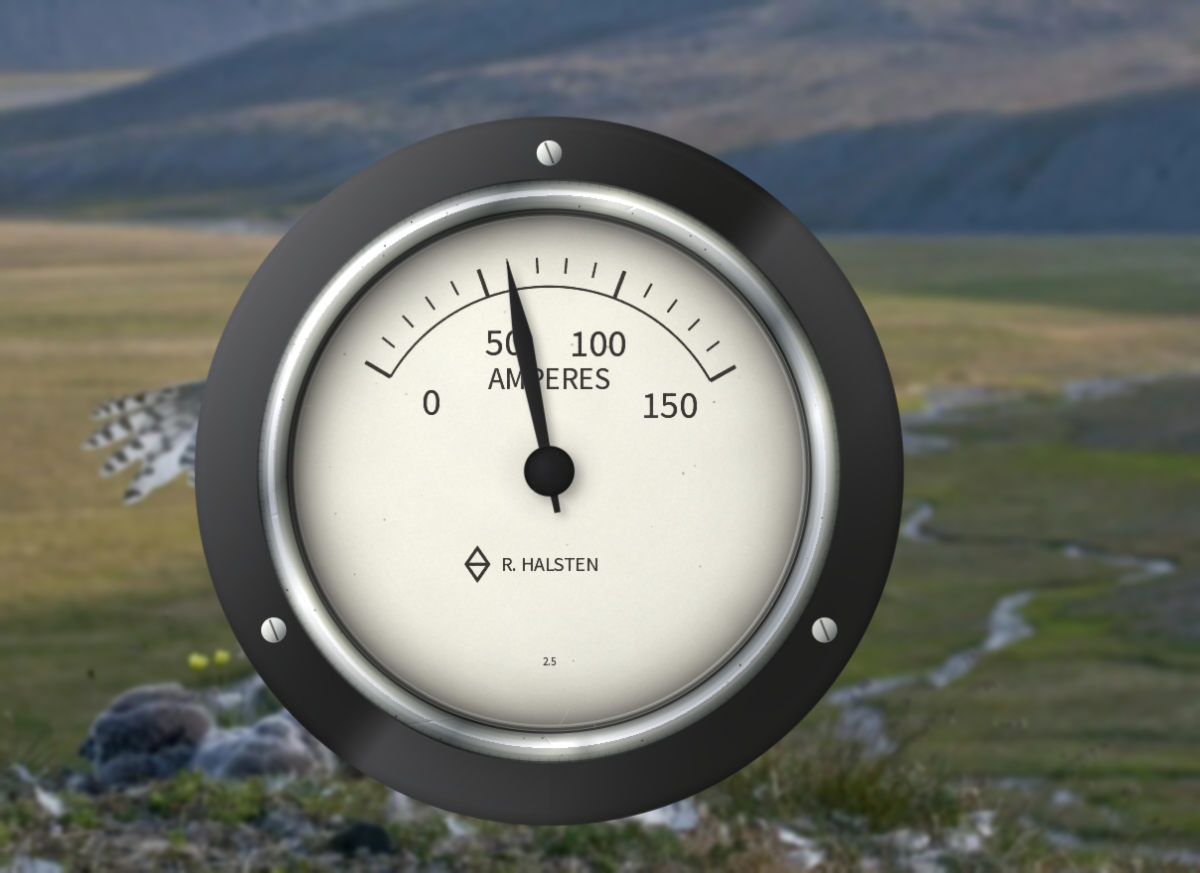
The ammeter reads {"value": 60, "unit": "A"}
